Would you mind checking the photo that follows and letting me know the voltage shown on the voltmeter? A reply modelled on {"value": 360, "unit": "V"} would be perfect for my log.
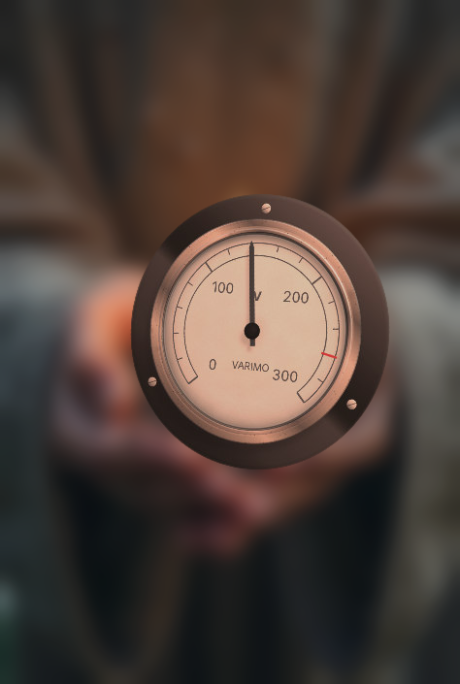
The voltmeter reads {"value": 140, "unit": "V"}
